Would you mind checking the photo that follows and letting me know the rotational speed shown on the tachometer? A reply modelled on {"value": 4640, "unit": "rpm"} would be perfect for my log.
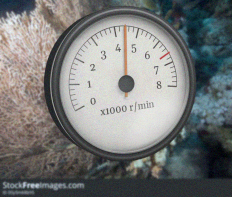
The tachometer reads {"value": 4400, "unit": "rpm"}
